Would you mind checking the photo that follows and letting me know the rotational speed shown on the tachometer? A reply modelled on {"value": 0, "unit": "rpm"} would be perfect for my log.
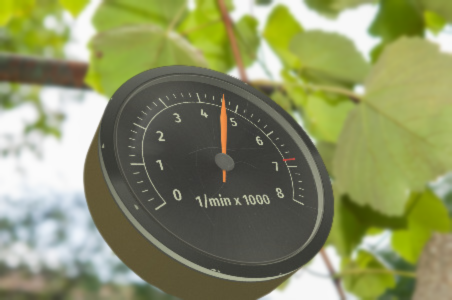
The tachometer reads {"value": 4600, "unit": "rpm"}
